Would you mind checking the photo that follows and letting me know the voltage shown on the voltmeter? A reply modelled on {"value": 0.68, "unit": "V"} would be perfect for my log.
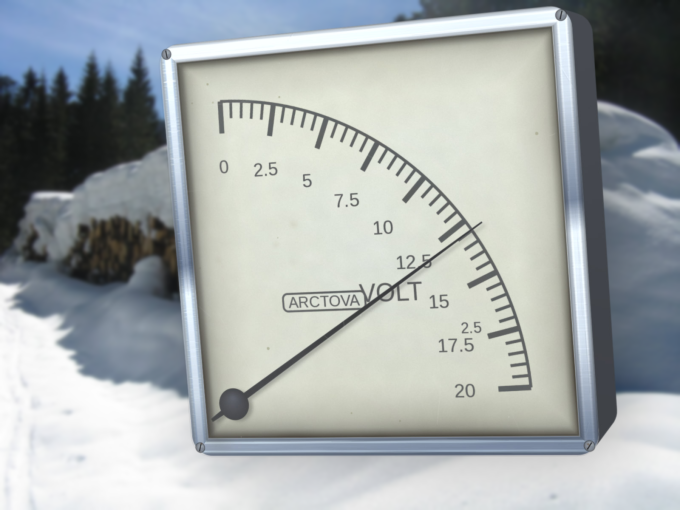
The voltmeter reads {"value": 13, "unit": "V"}
